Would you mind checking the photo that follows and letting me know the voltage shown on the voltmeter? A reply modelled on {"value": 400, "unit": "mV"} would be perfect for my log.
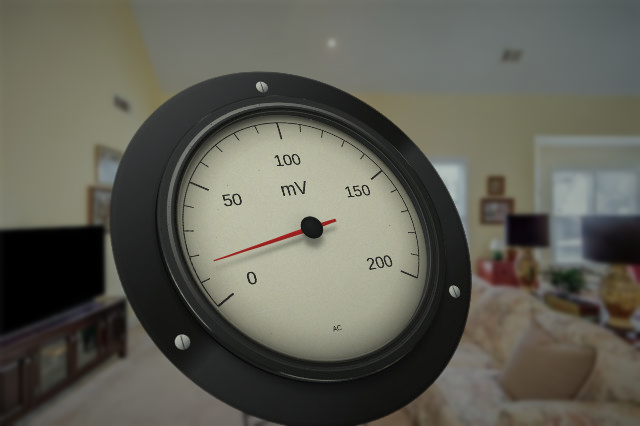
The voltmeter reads {"value": 15, "unit": "mV"}
